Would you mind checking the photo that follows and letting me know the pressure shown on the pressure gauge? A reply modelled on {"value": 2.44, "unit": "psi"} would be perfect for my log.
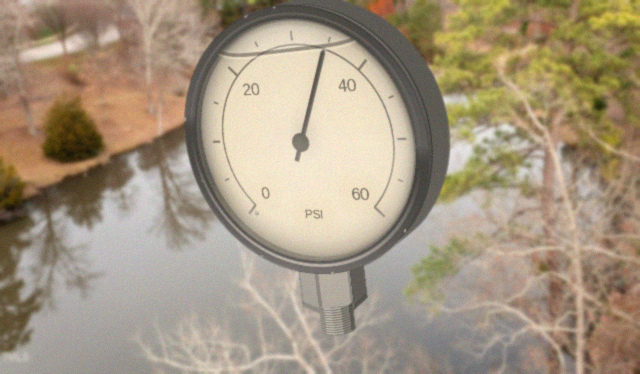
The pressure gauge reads {"value": 35, "unit": "psi"}
